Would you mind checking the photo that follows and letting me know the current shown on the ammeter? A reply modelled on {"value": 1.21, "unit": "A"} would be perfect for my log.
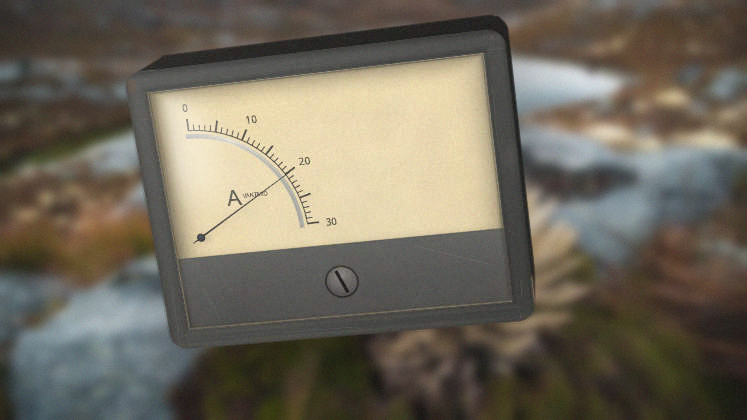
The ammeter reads {"value": 20, "unit": "A"}
